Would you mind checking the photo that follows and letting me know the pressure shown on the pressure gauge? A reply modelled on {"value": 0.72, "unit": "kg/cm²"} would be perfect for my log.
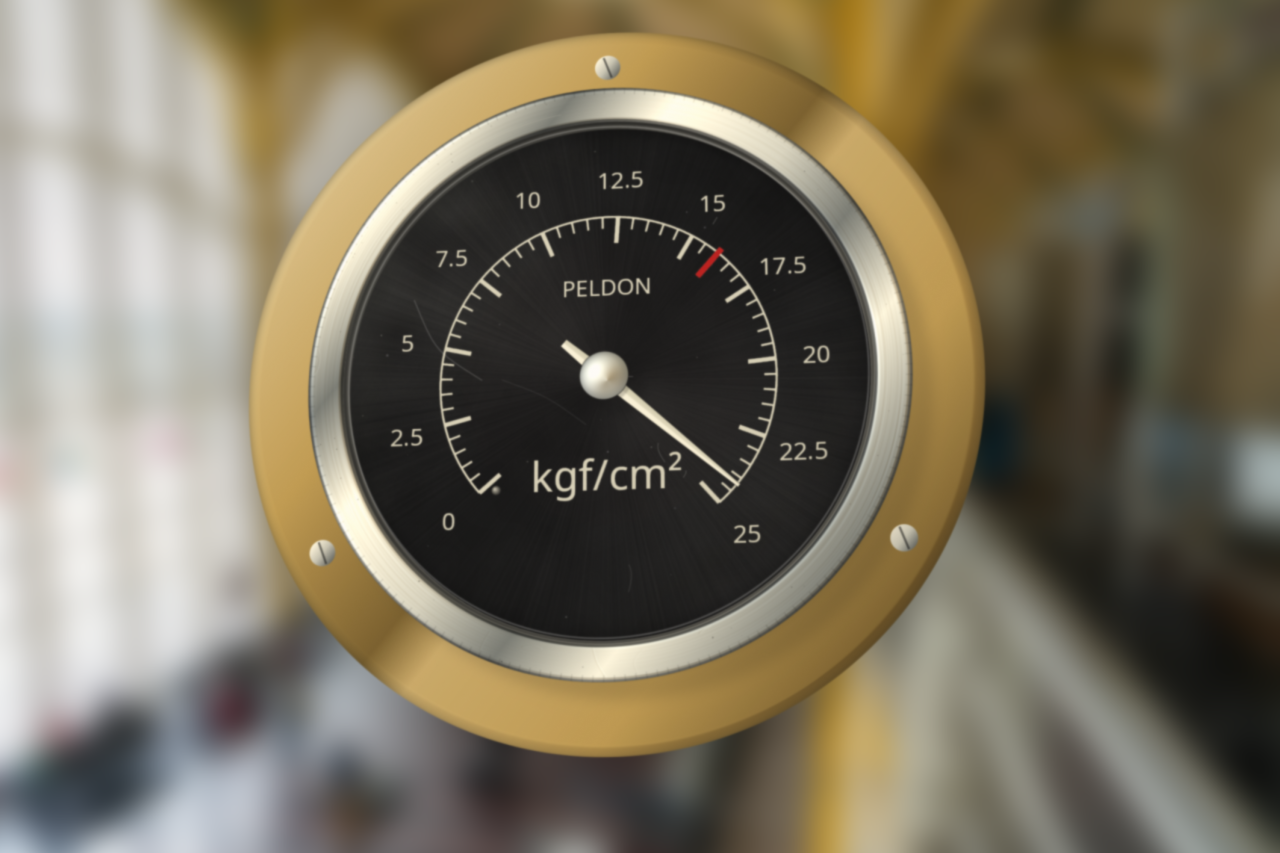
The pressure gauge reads {"value": 24.25, "unit": "kg/cm²"}
